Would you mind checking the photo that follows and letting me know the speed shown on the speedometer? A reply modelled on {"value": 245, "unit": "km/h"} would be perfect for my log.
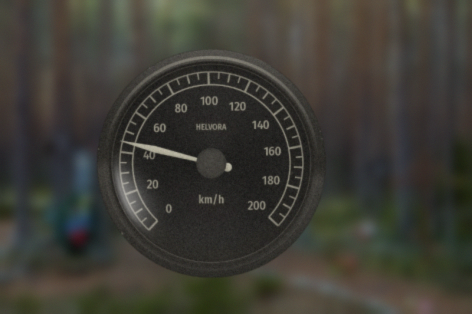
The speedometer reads {"value": 45, "unit": "km/h"}
